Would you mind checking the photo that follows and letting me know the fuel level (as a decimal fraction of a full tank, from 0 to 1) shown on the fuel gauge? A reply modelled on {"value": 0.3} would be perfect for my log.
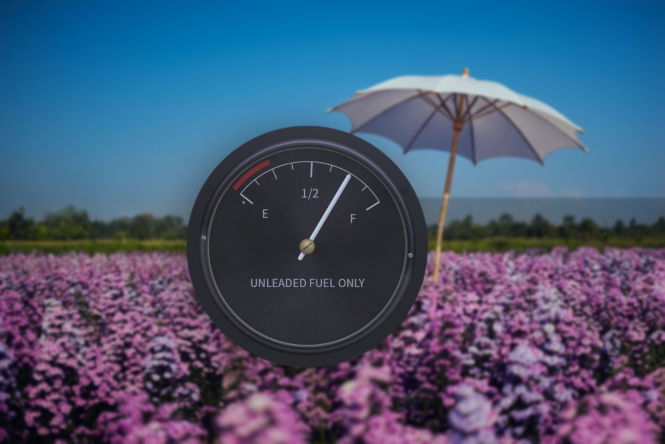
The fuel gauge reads {"value": 0.75}
